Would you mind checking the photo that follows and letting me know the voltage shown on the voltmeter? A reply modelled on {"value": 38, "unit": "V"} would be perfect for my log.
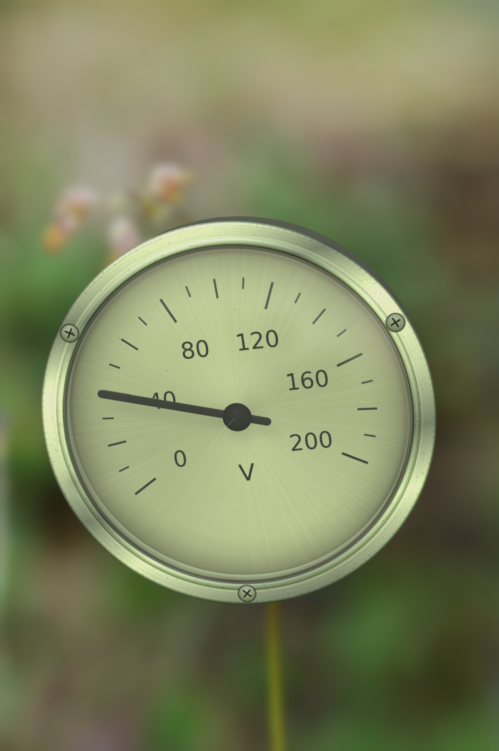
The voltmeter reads {"value": 40, "unit": "V"}
